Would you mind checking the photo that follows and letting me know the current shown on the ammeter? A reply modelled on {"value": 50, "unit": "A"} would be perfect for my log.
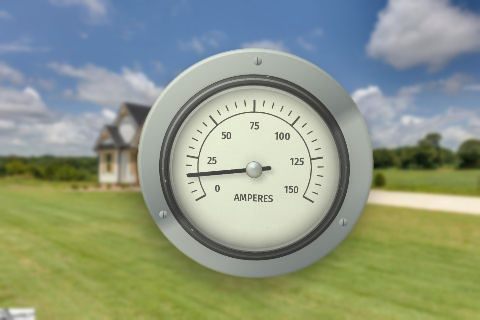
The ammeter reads {"value": 15, "unit": "A"}
